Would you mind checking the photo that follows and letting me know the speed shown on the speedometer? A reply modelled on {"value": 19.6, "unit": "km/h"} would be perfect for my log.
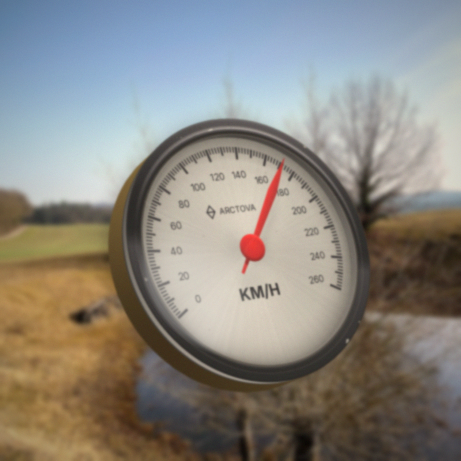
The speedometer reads {"value": 170, "unit": "km/h"}
